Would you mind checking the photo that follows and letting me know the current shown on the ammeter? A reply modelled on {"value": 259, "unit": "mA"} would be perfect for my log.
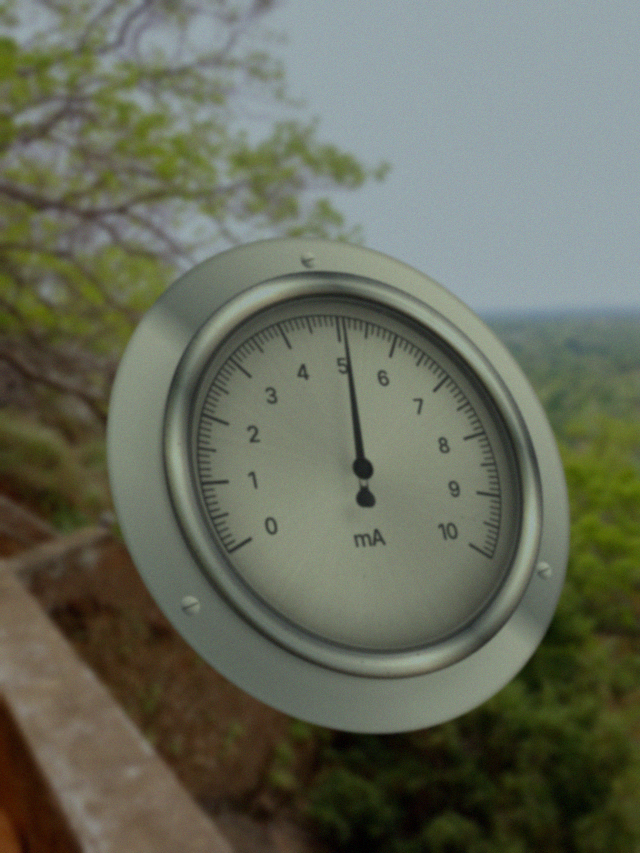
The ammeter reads {"value": 5, "unit": "mA"}
